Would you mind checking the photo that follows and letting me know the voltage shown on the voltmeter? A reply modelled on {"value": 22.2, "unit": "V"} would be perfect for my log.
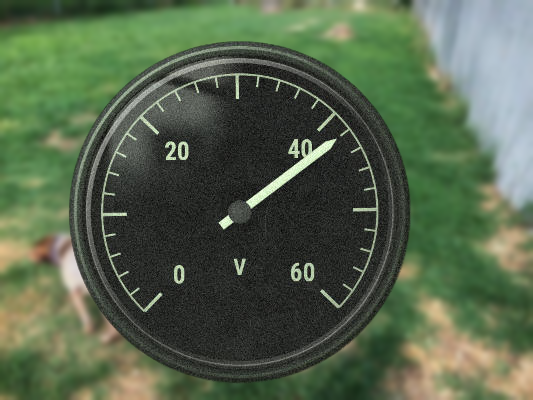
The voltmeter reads {"value": 42, "unit": "V"}
